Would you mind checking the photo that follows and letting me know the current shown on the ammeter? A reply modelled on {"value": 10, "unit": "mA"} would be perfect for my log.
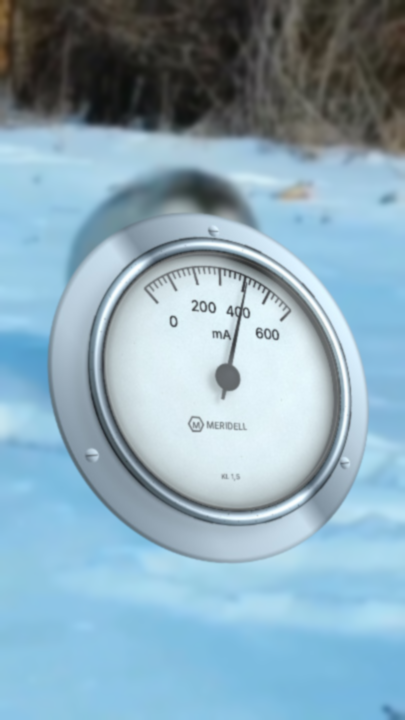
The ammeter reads {"value": 400, "unit": "mA"}
